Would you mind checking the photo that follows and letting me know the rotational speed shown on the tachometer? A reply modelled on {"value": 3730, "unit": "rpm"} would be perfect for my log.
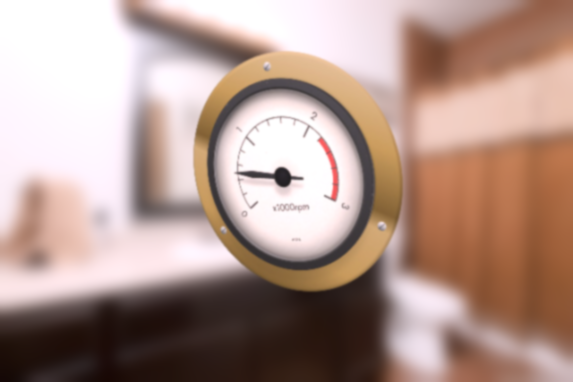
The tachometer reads {"value": 500, "unit": "rpm"}
